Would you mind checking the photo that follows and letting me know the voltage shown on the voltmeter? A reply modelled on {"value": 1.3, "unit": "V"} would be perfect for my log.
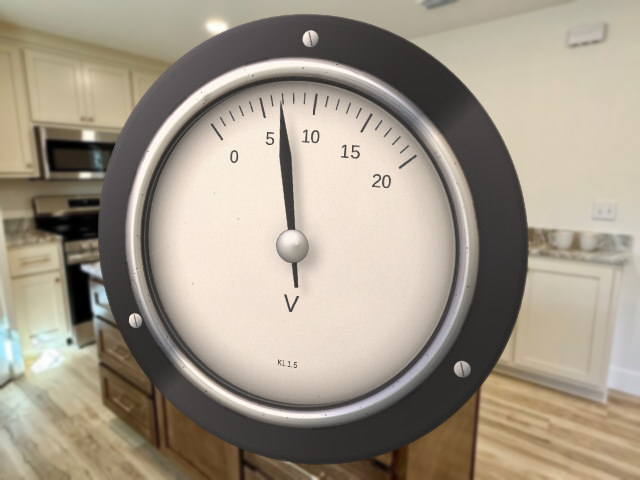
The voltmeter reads {"value": 7, "unit": "V"}
